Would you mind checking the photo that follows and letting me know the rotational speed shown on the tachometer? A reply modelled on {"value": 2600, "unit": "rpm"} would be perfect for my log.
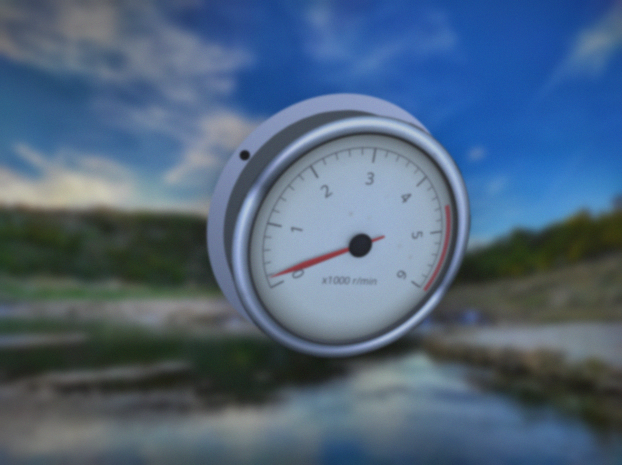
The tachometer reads {"value": 200, "unit": "rpm"}
